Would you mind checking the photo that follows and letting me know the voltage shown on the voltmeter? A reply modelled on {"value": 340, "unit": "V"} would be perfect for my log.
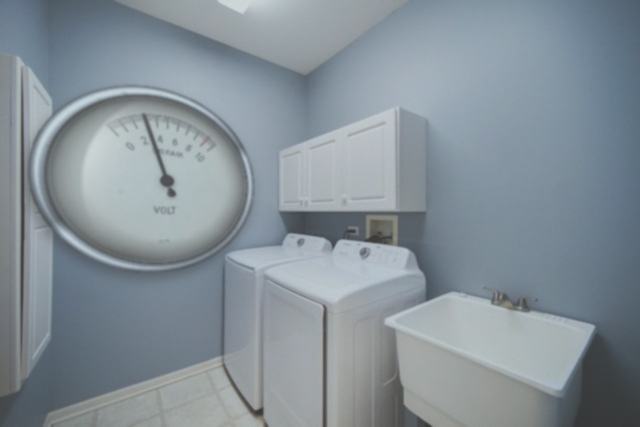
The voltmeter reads {"value": 3, "unit": "V"}
